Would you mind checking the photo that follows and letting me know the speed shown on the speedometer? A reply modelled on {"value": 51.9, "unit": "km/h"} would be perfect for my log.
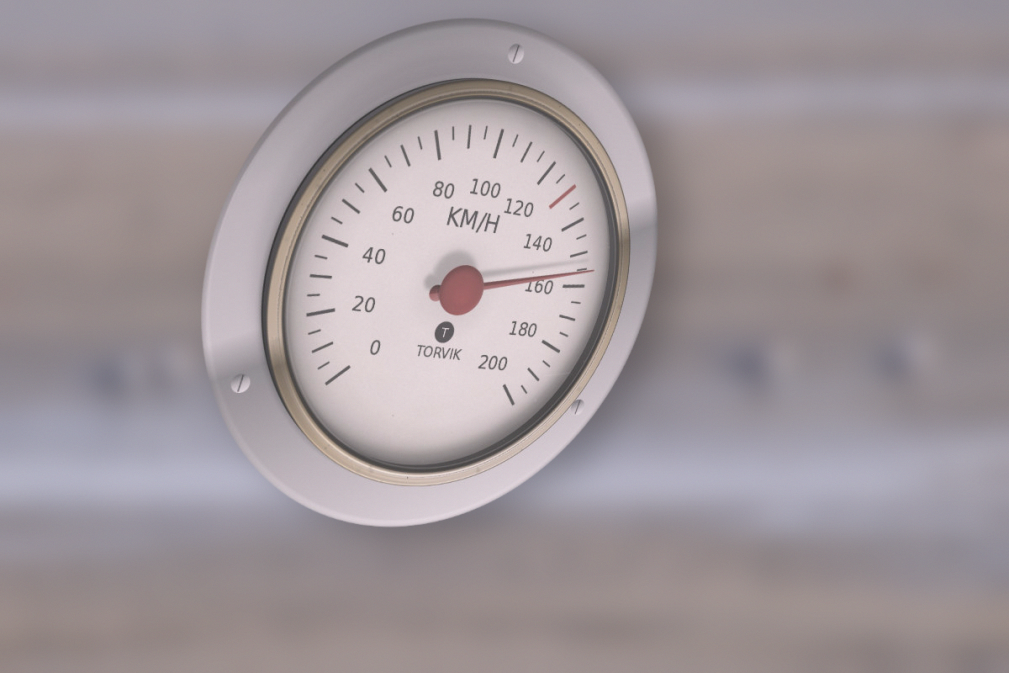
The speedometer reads {"value": 155, "unit": "km/h"}
